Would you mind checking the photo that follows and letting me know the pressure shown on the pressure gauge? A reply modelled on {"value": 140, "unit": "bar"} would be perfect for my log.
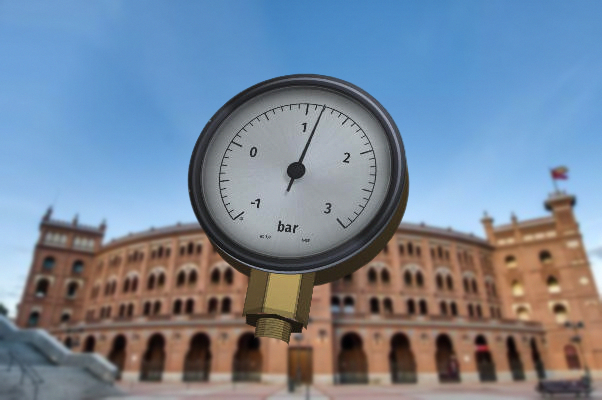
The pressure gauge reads {"value": 1.2, "unit": "bar"}
